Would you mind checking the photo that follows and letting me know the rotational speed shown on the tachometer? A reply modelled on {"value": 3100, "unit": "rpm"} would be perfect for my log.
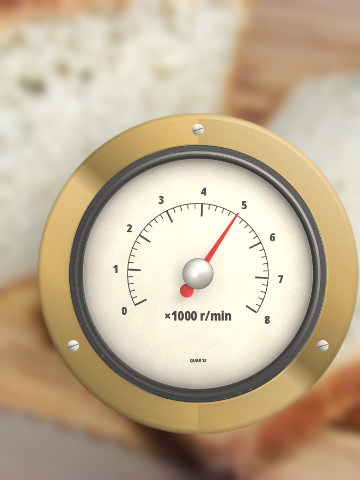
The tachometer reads {"value": 5000, "unit": "rpm"}
